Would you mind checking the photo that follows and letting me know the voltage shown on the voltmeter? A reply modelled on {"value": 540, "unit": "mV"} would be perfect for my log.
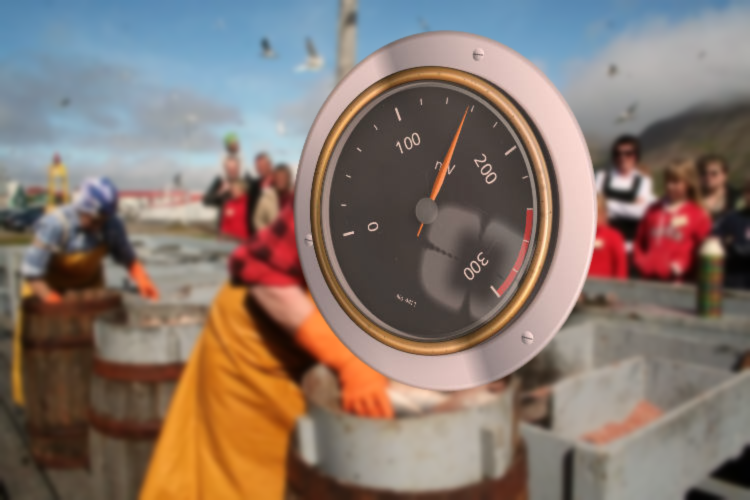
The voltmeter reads {"value": 160, "unit": "mV"}
